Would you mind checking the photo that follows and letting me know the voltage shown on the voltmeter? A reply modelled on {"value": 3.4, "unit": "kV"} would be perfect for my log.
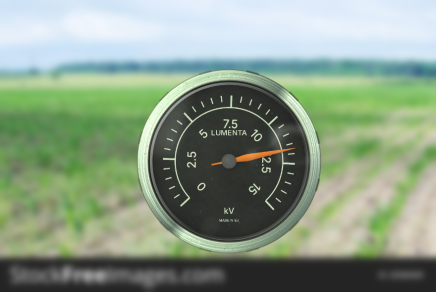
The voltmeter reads {"value": 11.75, "unit": "kV"}
